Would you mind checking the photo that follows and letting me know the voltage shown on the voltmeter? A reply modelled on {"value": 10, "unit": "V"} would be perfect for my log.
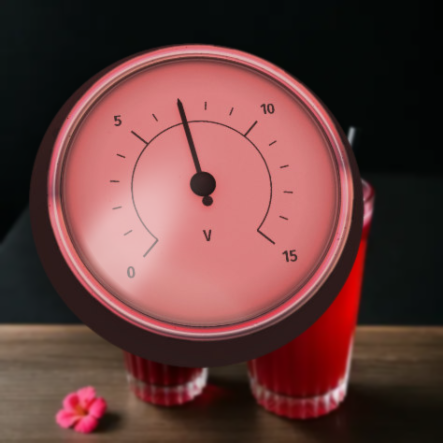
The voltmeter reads {"value": 7, "unit": "V"}
